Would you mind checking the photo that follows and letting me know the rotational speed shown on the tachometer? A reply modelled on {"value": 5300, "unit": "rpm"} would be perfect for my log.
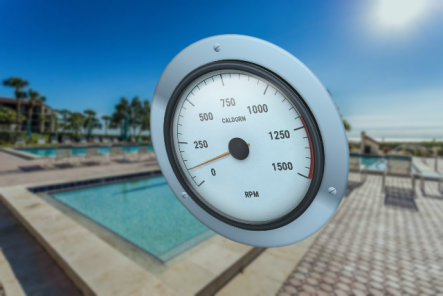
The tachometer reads {"value": 100, "unit": "rpm"}
